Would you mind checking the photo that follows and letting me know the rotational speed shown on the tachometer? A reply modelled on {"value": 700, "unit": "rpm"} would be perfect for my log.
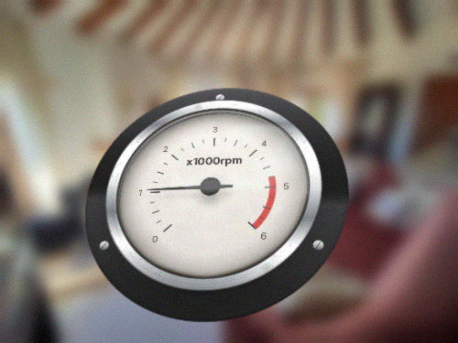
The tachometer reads {"value": 1000, "unit": "rpm"}
